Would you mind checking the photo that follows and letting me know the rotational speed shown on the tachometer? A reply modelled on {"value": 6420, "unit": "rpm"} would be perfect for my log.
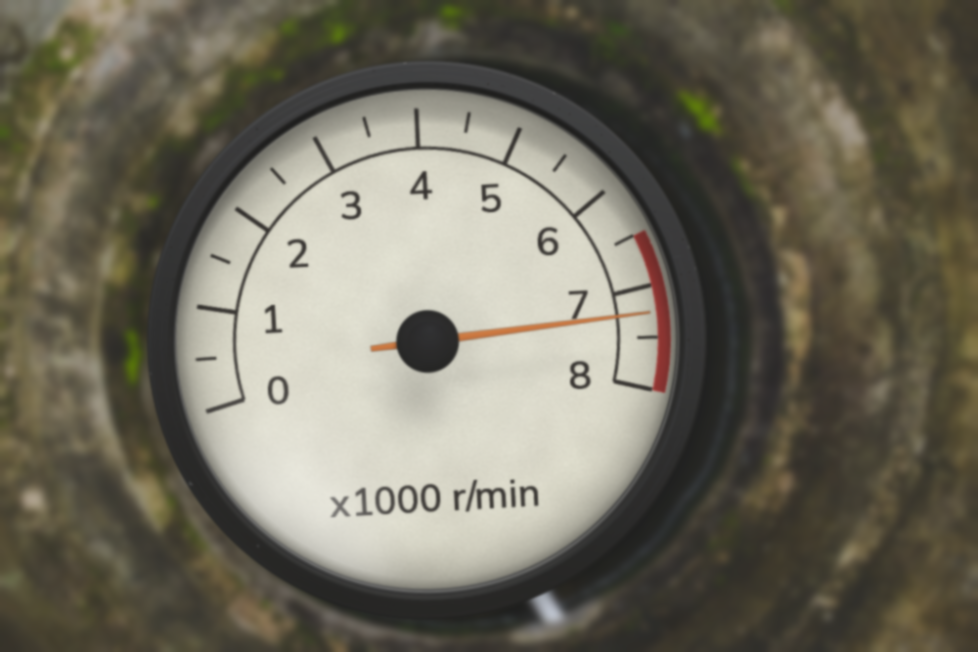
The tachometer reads {"value": 7250, "unit": "rpm"}
